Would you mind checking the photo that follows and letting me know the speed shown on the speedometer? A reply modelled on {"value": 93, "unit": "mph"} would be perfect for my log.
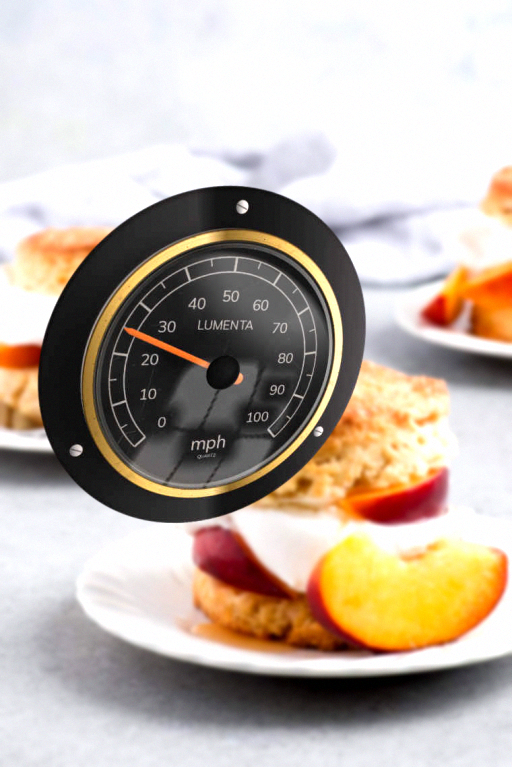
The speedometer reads {"value": 25, "unit": "mph"}
